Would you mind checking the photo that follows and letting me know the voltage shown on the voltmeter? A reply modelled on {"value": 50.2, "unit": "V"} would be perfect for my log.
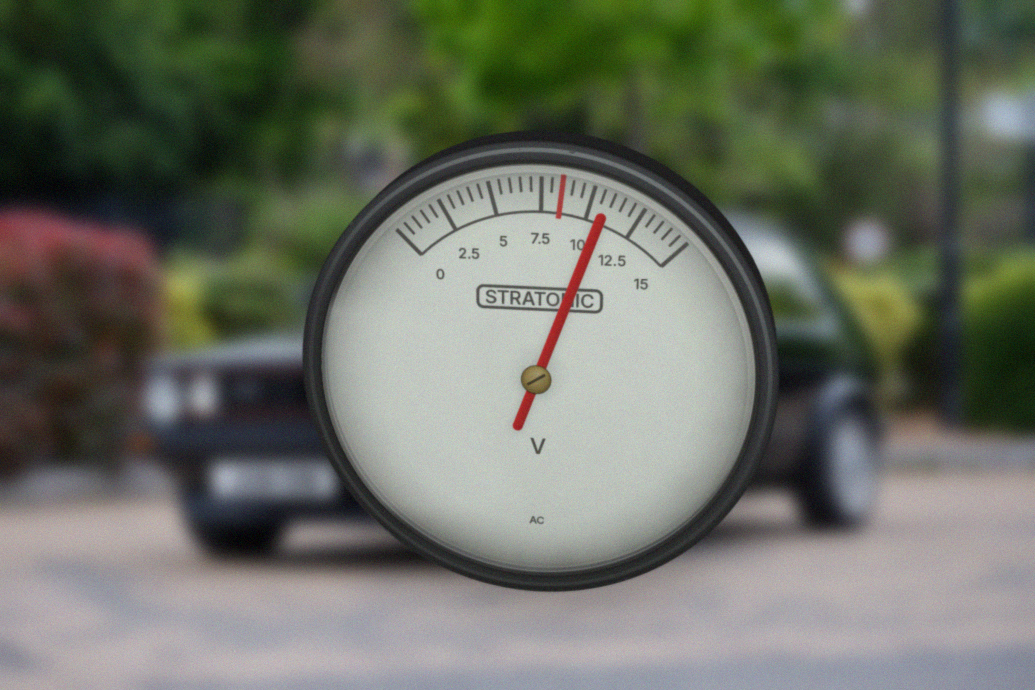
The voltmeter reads {"value": 10.75, "unit": "V"}
